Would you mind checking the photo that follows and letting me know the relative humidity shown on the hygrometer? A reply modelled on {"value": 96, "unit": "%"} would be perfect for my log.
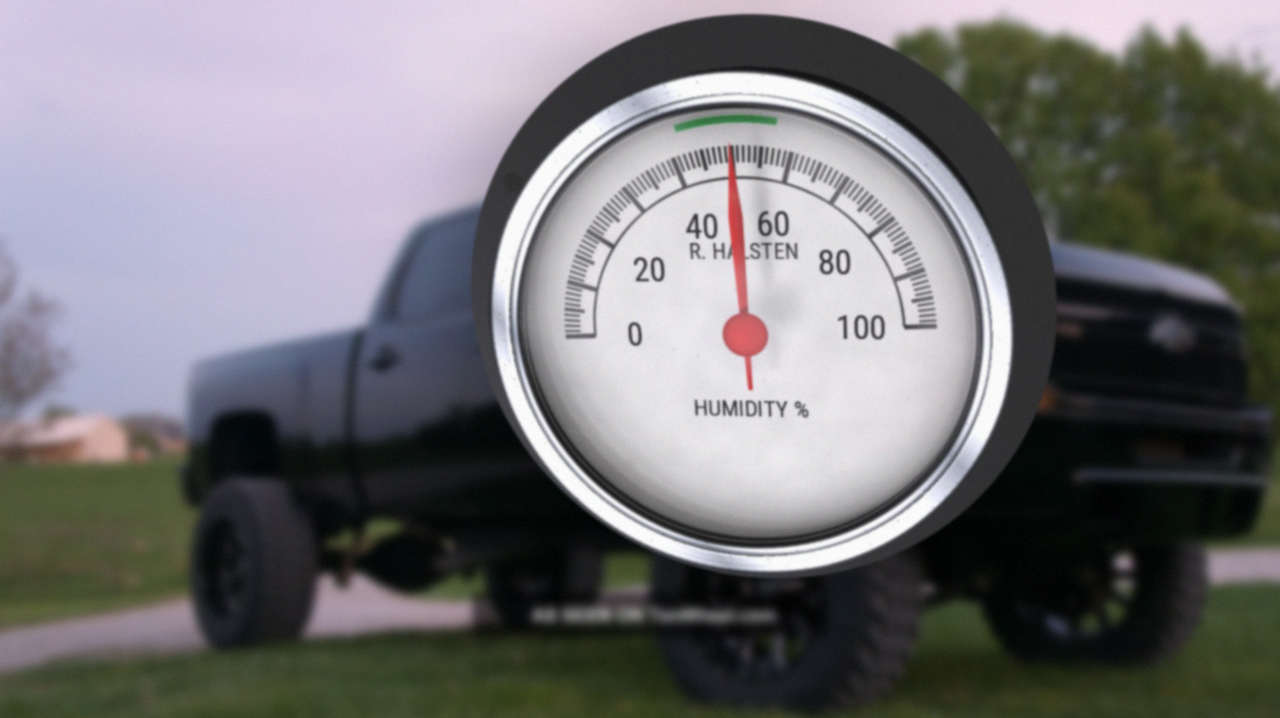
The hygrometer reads {"value": 50, "unit": "%"}
